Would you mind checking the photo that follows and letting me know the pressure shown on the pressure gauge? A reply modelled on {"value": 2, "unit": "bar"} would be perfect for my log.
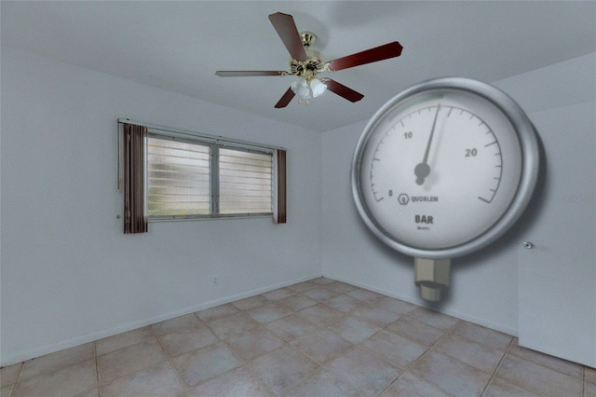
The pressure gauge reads {"value": 14, "unit": "bar"}
